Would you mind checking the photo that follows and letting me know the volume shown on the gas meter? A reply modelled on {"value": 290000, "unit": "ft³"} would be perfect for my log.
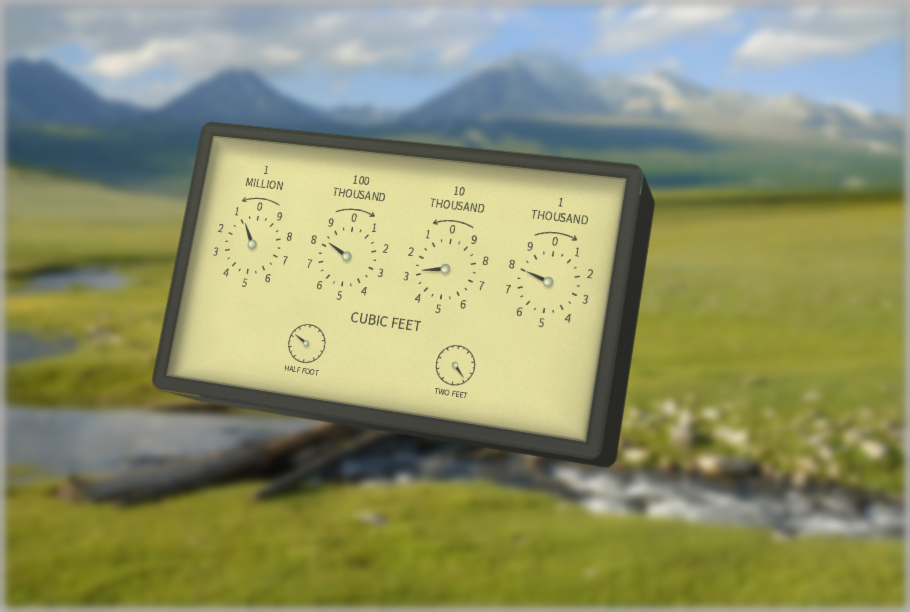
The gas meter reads {"value": 82800, "unit": "ft³"}
